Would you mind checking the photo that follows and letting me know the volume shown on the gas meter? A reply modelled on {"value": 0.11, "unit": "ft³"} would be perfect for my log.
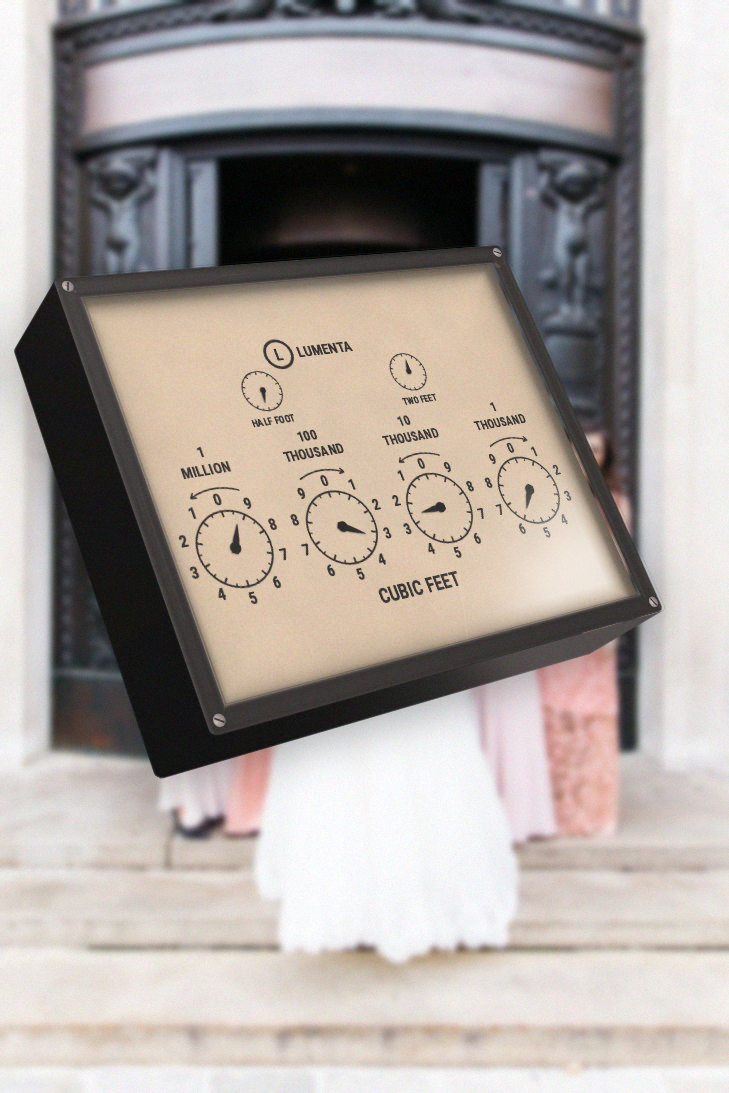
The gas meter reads {"value": 932600, "unit": "ft³"}
